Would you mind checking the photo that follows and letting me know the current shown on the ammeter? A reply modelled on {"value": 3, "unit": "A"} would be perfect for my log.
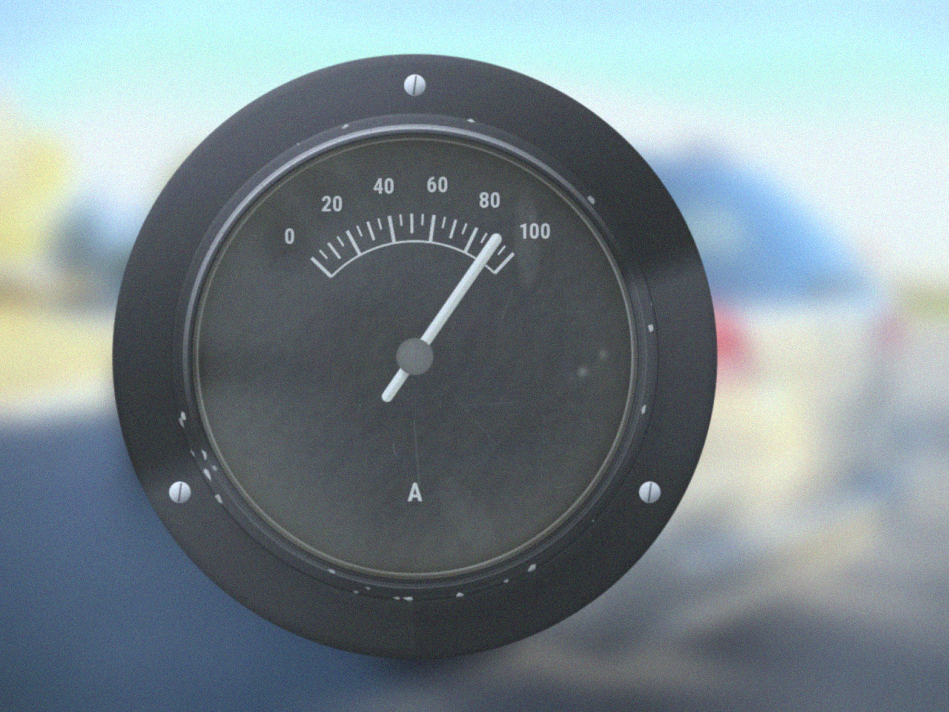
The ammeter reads {"value": 90, "unit": "A"}
